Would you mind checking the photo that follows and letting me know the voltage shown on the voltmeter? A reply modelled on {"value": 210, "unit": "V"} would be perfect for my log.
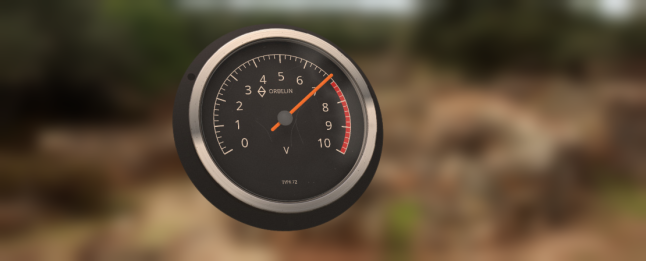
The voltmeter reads {"value": 7, "unit": "V"}
